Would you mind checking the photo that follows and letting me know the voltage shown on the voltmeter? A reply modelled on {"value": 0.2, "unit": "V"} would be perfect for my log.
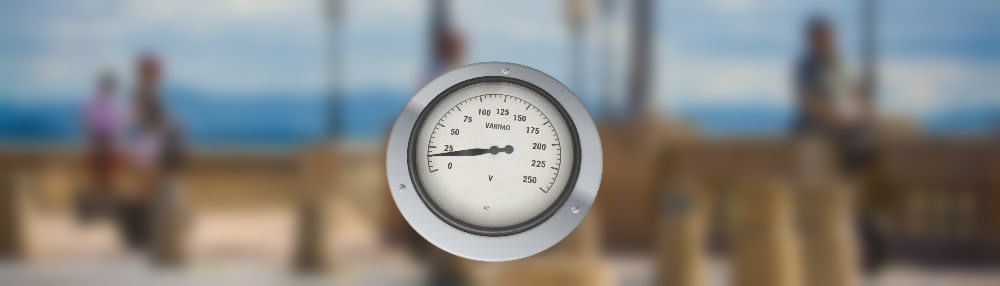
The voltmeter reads {"value": 15, "unit": "V"}
